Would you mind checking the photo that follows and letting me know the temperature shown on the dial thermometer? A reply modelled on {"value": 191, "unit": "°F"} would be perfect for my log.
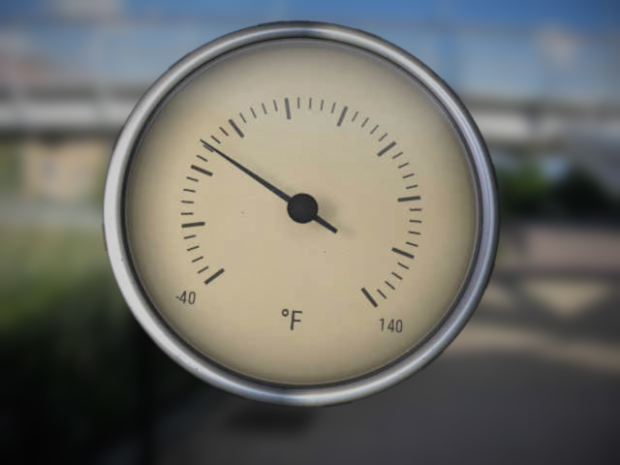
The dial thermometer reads {"value": 8, "unit": "°F"}
